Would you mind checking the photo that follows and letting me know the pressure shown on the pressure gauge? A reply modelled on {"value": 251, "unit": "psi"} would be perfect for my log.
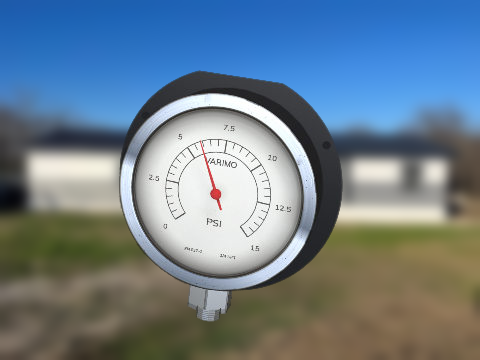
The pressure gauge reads {"value": 6, "unit": "psi"}
